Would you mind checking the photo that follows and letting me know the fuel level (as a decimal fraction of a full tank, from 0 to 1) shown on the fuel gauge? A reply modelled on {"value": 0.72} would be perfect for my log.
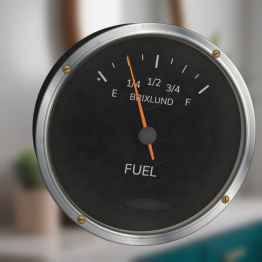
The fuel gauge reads {"value": 0.25}
